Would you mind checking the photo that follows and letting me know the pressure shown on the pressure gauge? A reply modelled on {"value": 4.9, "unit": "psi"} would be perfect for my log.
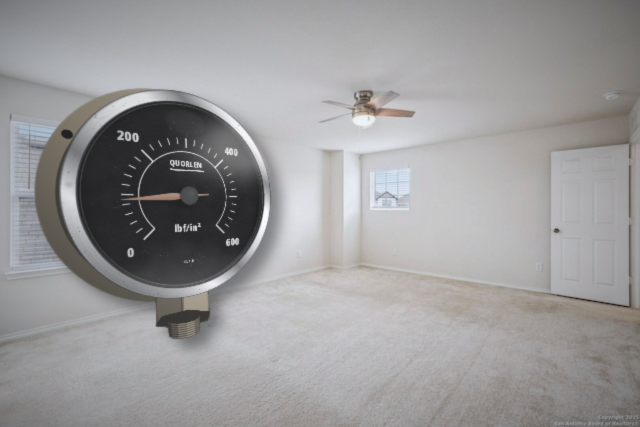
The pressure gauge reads {"value": 90, "unit": "psi"}
